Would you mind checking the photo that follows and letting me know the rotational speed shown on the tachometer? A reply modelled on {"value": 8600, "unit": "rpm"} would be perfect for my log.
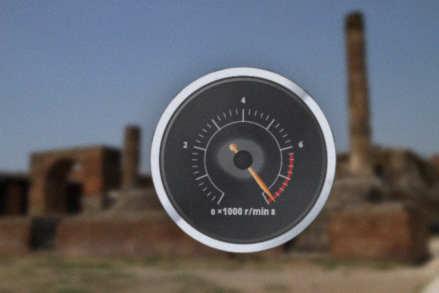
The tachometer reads {"value": 7800, "unit": "rpm"}
